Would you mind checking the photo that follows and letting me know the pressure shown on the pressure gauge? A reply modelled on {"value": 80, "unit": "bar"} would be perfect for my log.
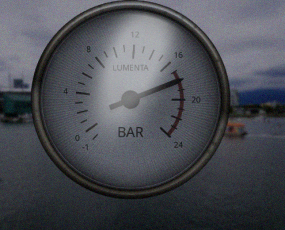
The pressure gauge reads {"value": 18, "unit": "bar"}
